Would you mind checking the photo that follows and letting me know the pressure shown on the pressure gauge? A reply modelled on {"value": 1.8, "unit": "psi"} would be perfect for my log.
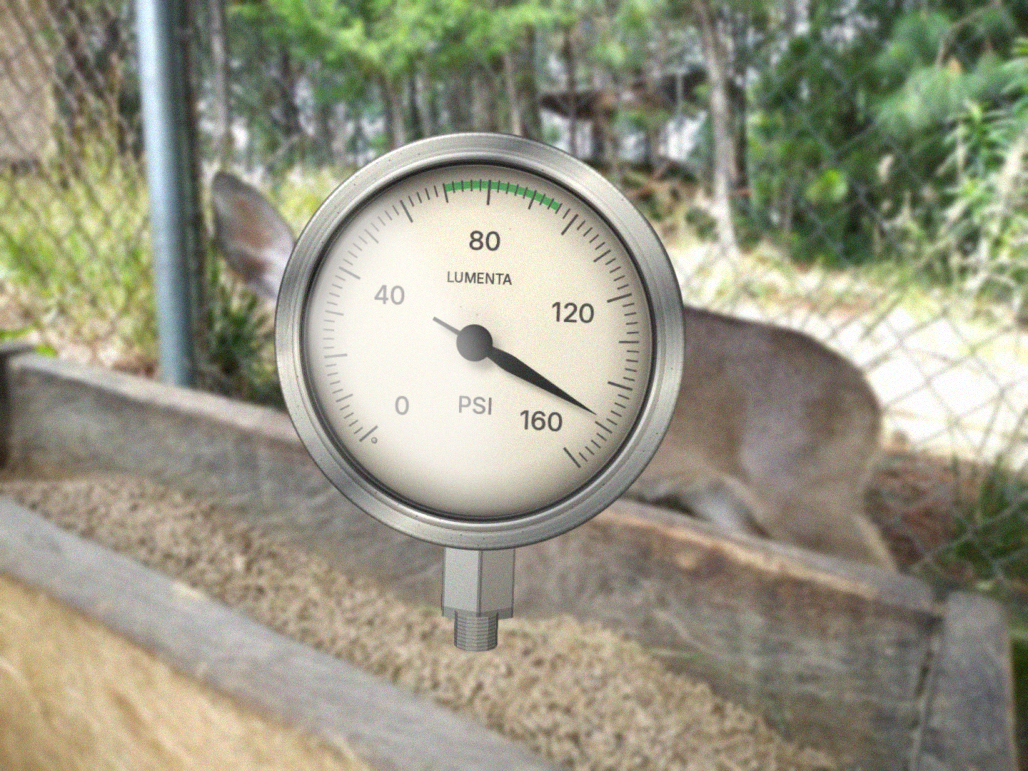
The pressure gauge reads {"value": 148, "unit": "psi"}
